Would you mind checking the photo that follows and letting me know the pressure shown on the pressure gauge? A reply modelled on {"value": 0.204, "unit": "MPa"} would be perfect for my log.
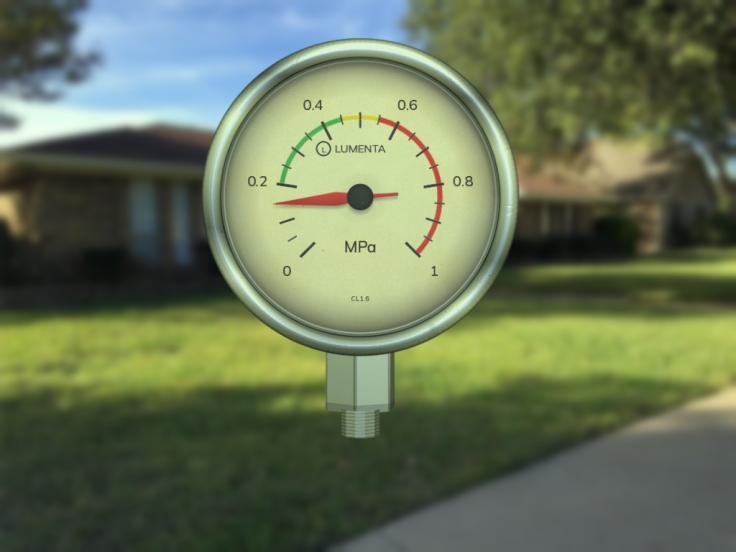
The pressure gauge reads {"value": 0.15, "unit": "MPa"}
